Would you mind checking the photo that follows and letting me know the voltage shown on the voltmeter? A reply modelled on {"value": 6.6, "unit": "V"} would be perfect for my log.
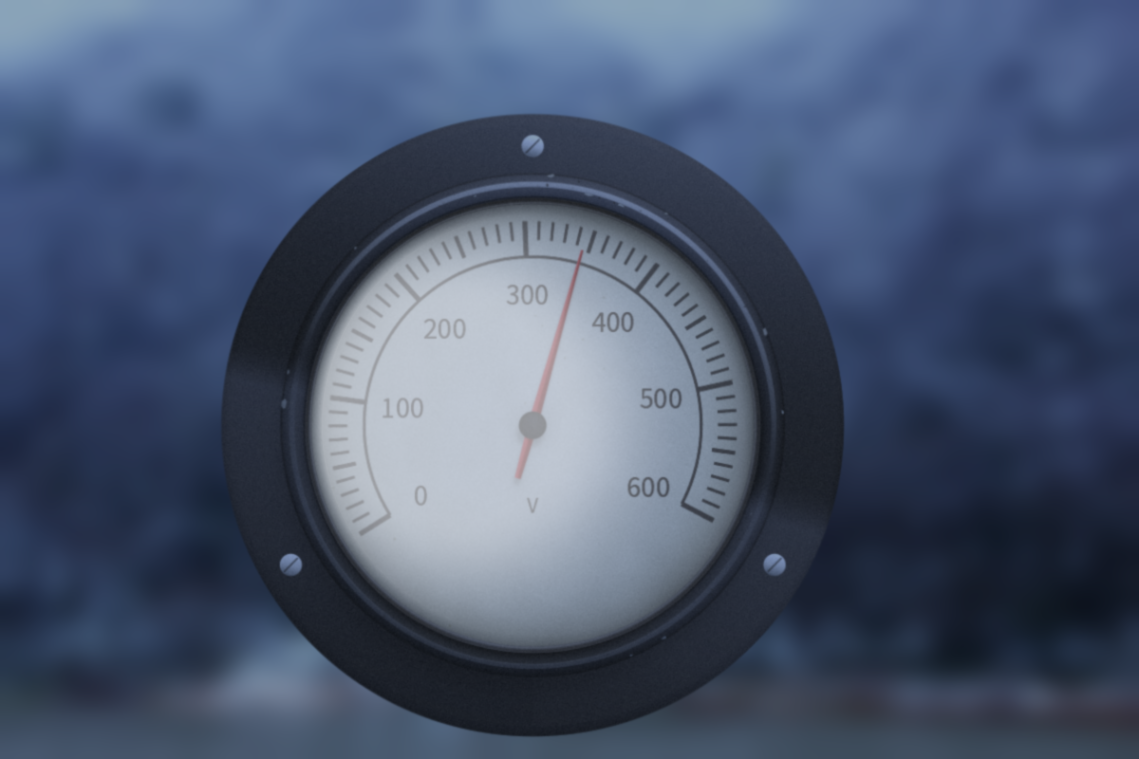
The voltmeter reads {"value": 345, "unit": "V"}
